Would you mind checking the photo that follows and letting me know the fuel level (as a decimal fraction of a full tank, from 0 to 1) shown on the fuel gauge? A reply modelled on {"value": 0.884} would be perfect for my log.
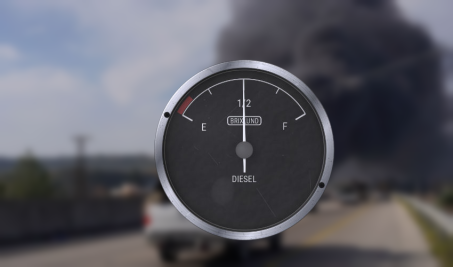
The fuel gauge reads {"value": 0.5}
